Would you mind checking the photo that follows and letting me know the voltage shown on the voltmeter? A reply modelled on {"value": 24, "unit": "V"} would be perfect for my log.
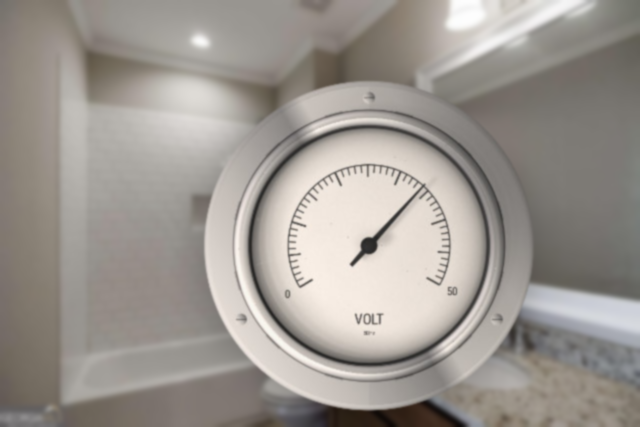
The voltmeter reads {"value": 34, "unit": "V"}
